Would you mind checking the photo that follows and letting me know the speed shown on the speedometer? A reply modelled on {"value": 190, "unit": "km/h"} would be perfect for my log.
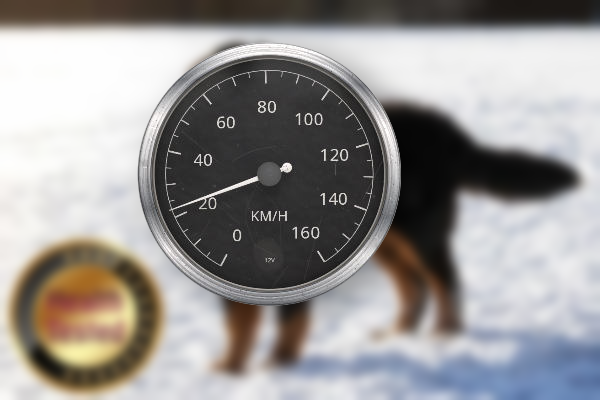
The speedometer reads {"value": 22.5, "unit": "km/h"}
